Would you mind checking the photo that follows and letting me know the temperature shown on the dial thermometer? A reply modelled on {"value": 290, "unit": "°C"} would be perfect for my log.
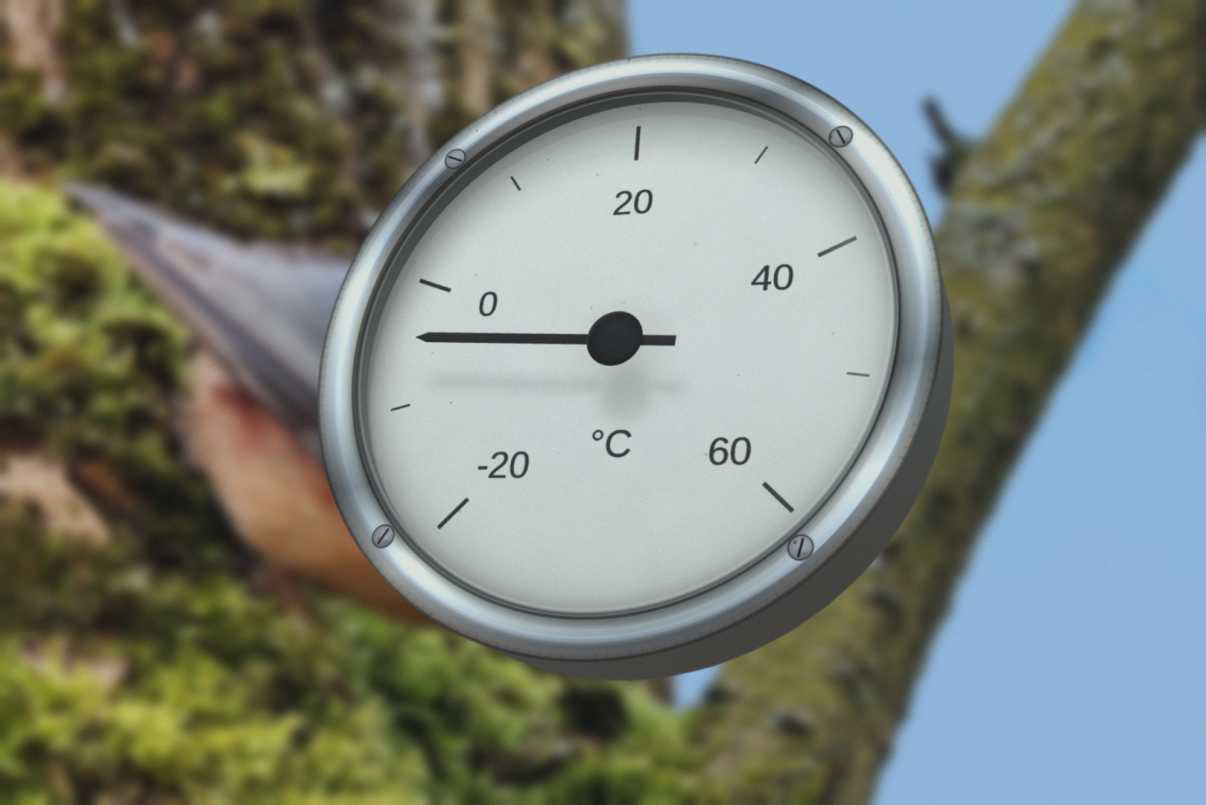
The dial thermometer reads {"value": -5, "unit": "°C"}
